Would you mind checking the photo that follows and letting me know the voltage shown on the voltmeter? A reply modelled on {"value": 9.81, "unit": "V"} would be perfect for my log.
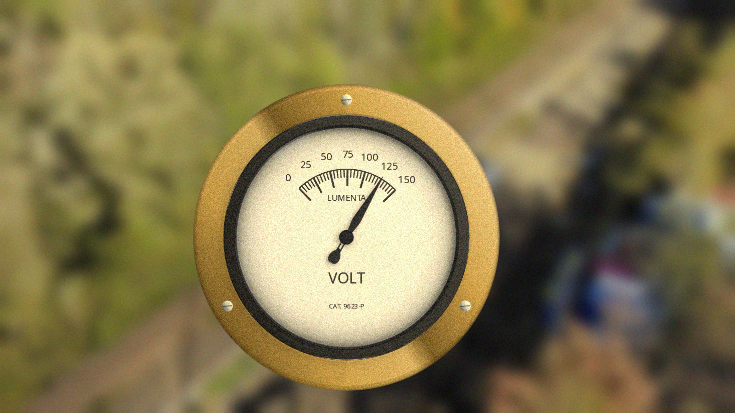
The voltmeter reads {"value": 125, "unit": "V"}
